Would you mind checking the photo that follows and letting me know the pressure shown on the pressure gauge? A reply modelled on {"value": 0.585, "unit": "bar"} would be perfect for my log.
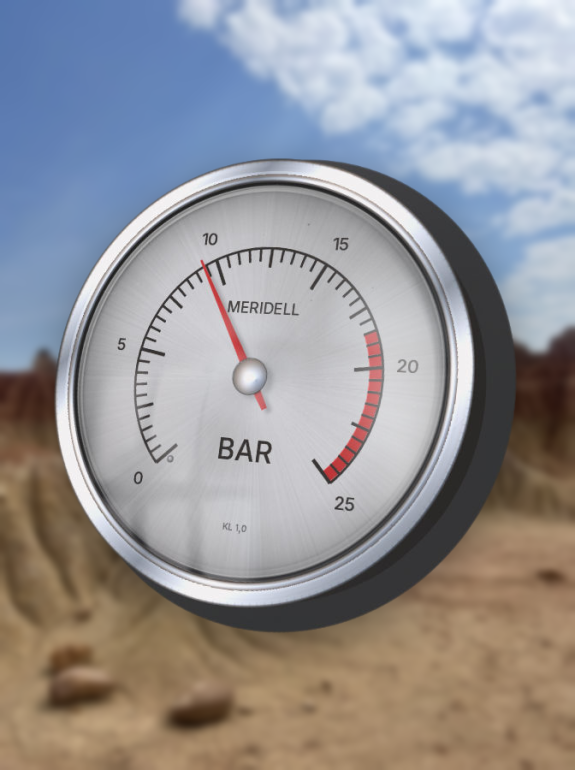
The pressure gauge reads {"value": 9.5, "unit": "bar"}
